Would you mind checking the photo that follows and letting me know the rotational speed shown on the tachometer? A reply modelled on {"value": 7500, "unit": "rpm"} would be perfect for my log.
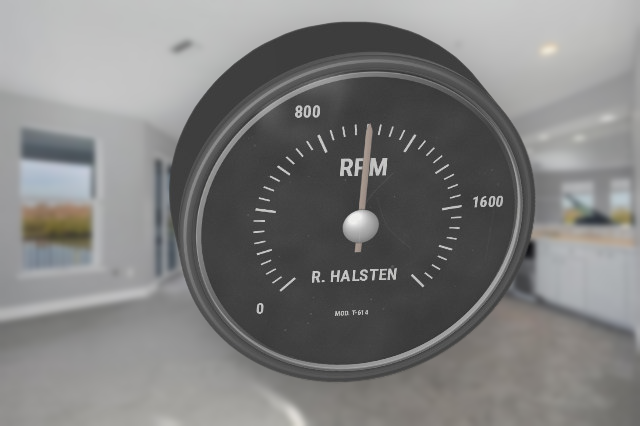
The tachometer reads {"value": 1000, "unit": "rpm"}
